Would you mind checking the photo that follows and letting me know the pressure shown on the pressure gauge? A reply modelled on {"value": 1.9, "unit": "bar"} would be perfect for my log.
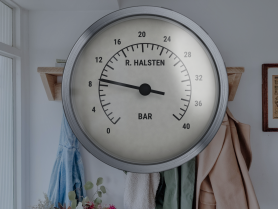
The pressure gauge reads {"value": 9, "unit": "bar"}
